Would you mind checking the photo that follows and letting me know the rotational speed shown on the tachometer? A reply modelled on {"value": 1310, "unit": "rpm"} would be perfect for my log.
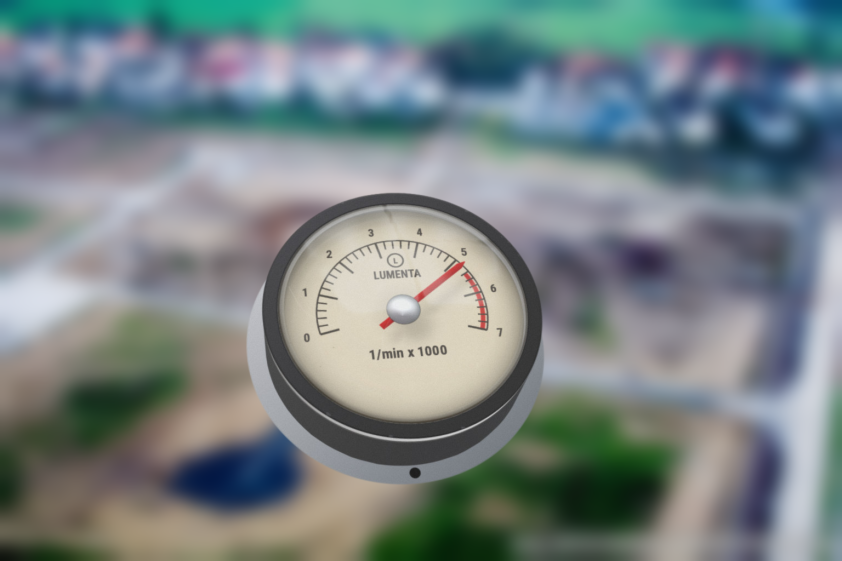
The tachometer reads {"value": 5200, "unit": "rpm"}
